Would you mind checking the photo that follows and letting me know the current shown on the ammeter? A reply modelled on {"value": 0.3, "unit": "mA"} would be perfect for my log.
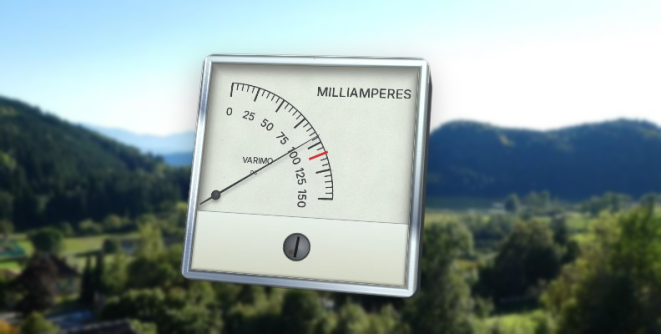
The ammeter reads {"value": 95, "unit": "mA"}
